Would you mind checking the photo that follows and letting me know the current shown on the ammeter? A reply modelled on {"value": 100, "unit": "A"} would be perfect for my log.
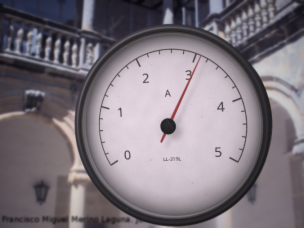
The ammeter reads {"value": 3.1, "unit": "A"}
